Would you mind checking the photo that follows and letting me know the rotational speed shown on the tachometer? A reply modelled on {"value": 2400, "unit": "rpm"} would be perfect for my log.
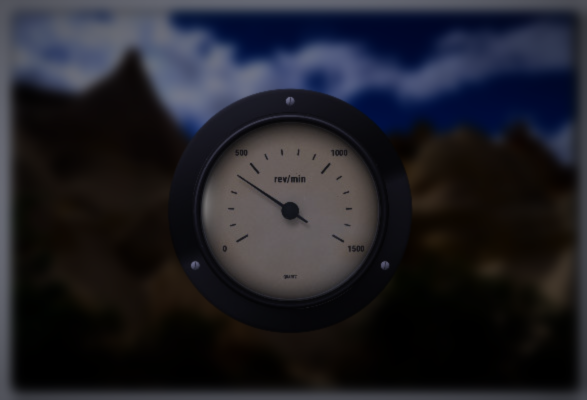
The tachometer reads {"value": 400, "unit": "rpm"}
